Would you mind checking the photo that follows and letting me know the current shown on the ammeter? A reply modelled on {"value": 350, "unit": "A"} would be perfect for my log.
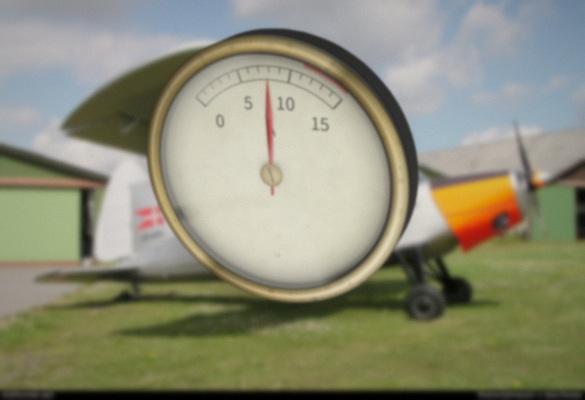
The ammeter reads {"value": 8, "unit": "A"}
